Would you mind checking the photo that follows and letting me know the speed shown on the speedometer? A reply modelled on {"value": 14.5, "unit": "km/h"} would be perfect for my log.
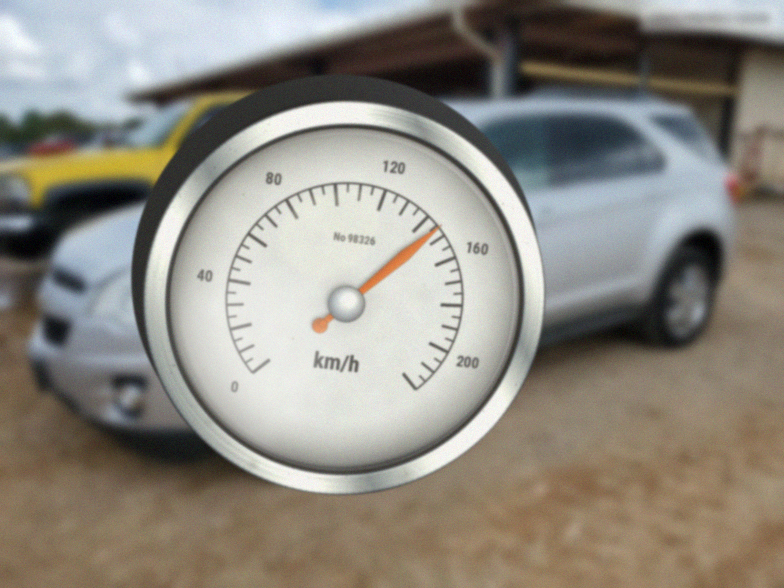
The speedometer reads {"value": 145, "unit": "km/h"}
